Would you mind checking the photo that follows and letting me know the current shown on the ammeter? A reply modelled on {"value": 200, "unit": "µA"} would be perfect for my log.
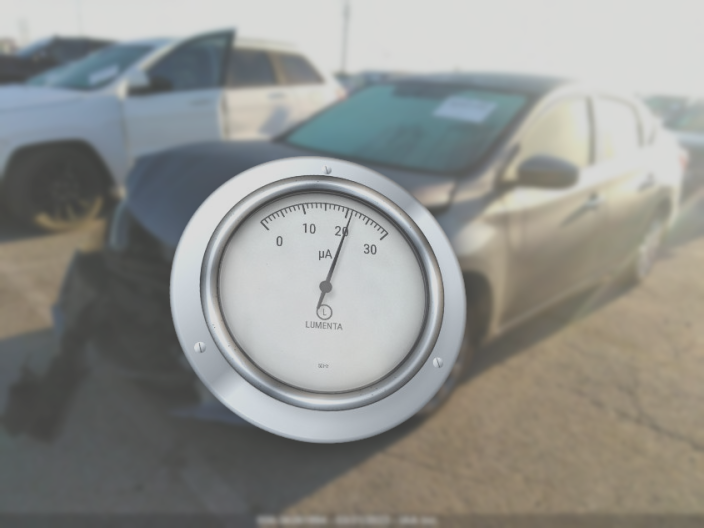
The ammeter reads {"value": 21, "unit": "µA"}
